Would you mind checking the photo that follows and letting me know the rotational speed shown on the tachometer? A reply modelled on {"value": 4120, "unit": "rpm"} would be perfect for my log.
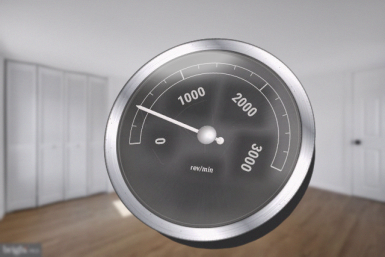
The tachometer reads {"value": 400, "unit": "rpm"}
